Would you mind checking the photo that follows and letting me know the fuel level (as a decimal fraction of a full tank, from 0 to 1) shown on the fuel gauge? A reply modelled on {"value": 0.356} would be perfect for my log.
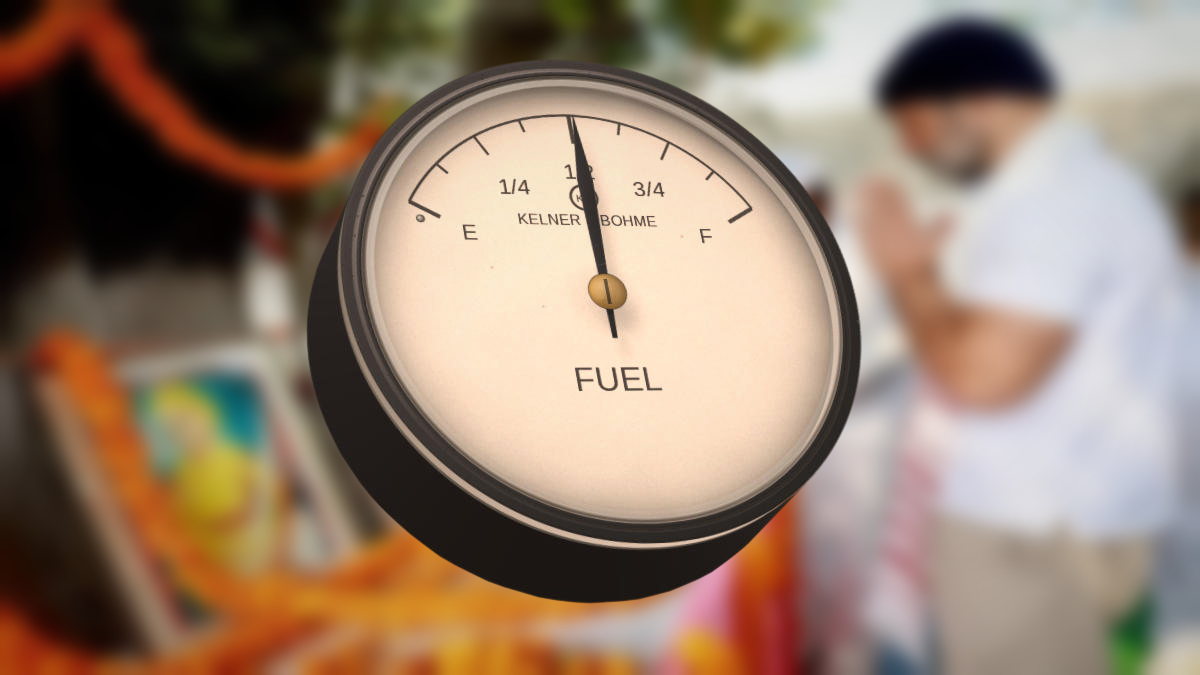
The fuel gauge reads {"value": 0.5}
